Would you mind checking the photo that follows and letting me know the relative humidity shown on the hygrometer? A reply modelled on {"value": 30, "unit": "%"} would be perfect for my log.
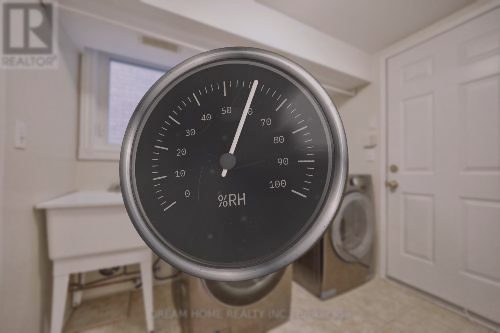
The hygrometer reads {"value": 60, "unit": "%"}
